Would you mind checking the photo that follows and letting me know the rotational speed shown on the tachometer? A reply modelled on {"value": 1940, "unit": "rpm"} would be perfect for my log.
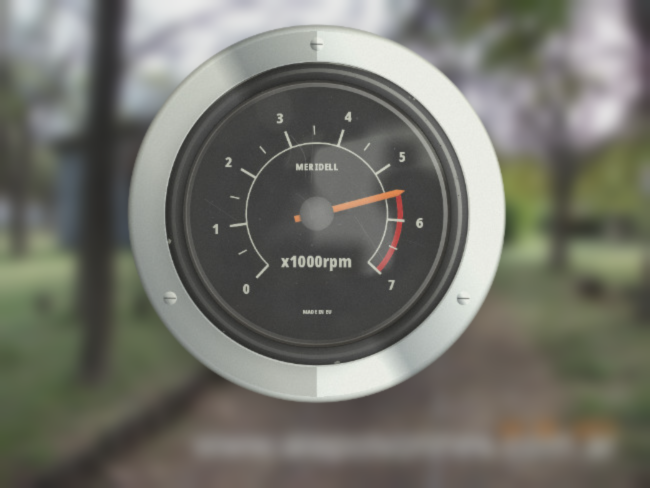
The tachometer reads {"value": 5500, "unit": "rpm"}
